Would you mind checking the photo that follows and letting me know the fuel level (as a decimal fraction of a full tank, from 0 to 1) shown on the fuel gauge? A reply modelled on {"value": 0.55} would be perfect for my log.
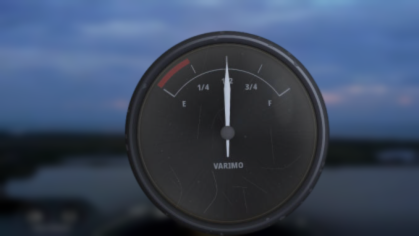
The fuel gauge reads {"value": 0.5}
